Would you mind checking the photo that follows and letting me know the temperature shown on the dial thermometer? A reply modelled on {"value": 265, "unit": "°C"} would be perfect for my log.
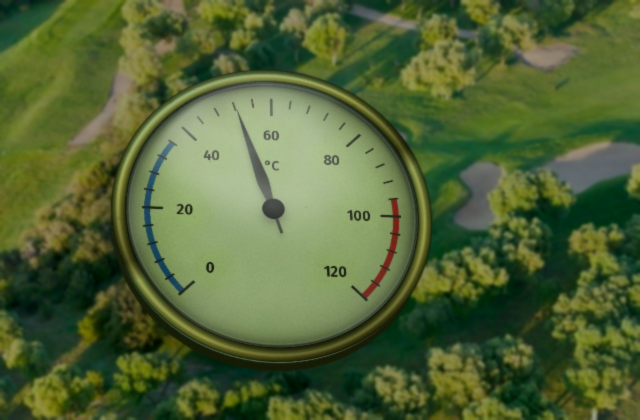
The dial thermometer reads {"value": 52, "unit": "°C"}
